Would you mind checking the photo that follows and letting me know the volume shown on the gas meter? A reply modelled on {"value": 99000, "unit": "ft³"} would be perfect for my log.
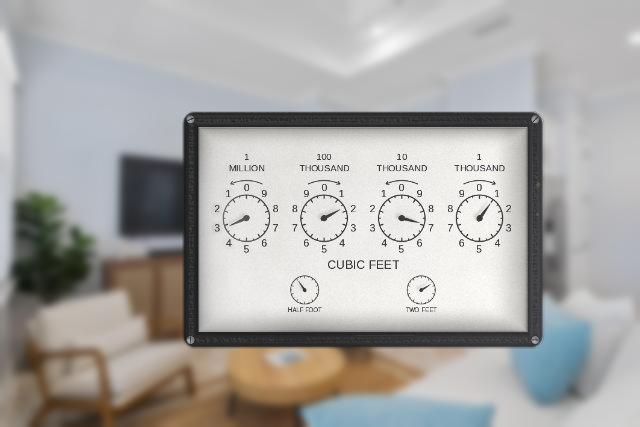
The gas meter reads {"value": 317100, "unit": "ft³"}
